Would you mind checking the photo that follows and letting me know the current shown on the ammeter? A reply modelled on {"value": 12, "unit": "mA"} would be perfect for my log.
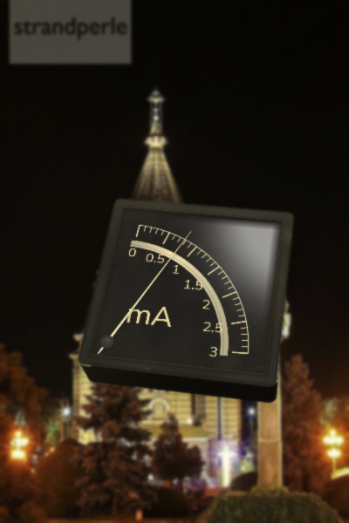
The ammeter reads {"value": 0.8, "unit": "mA"}
